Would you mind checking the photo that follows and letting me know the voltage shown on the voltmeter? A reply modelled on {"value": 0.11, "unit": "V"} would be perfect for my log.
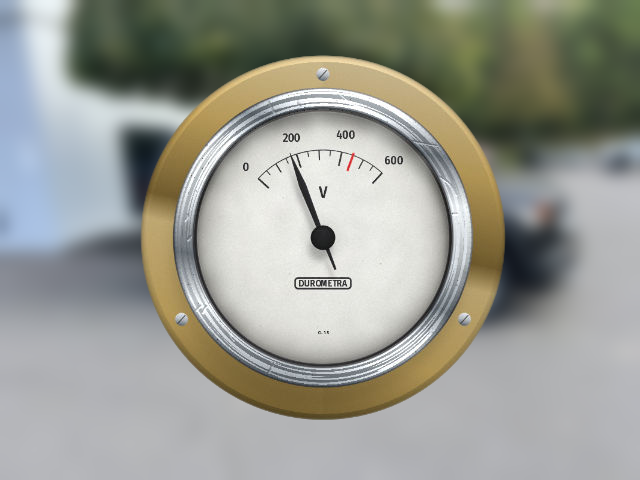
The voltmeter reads {"value": 175, "unit": "V"}
